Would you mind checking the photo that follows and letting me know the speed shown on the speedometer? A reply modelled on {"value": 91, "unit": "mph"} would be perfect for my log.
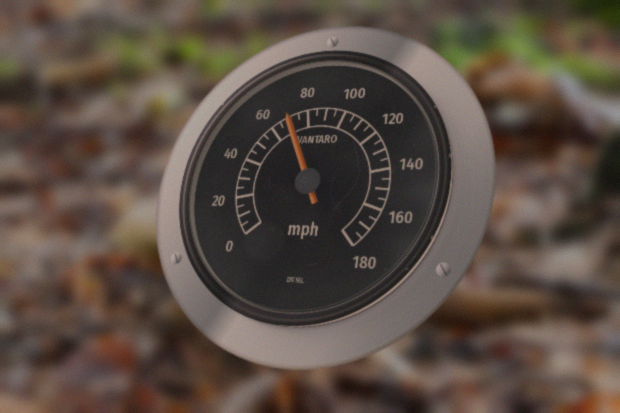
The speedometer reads {"value": 70, "unit": "mph"}
